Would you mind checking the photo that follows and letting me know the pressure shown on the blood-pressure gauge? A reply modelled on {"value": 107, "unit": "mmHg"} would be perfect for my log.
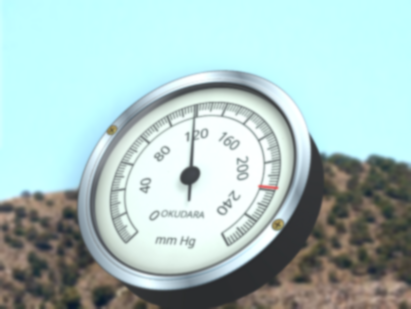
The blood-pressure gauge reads {"value": 120, "unit": "mmHg"}
